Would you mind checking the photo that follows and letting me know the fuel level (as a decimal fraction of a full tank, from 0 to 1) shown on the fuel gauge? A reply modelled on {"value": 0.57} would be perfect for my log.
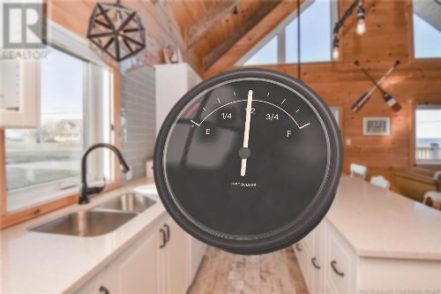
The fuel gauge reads {"value": 0.5}
